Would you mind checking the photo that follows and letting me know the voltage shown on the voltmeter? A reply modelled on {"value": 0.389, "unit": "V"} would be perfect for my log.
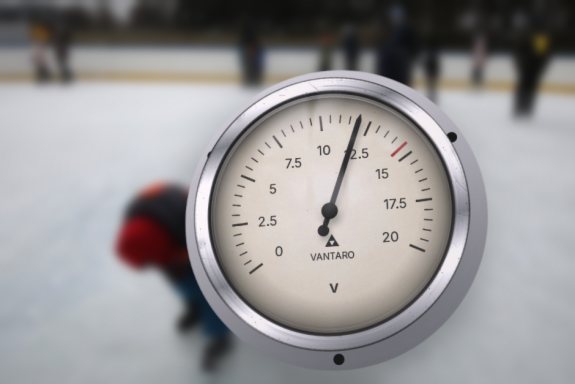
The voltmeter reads {"value": 12, "unit": "V"}
